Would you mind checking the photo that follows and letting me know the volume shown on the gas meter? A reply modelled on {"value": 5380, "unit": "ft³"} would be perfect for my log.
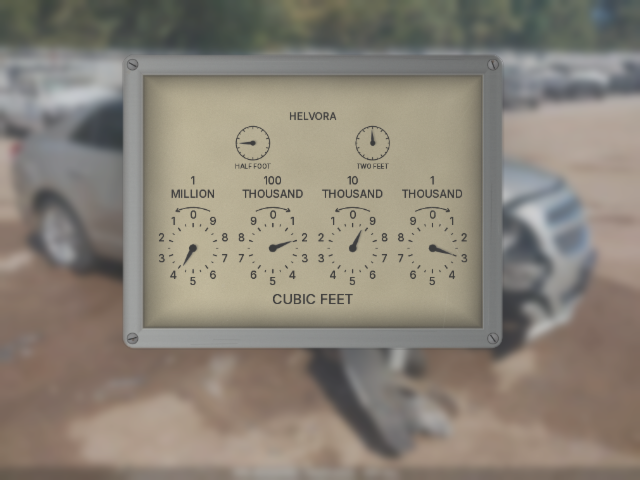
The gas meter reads {"value": 419300, "unit": "ft³"}
